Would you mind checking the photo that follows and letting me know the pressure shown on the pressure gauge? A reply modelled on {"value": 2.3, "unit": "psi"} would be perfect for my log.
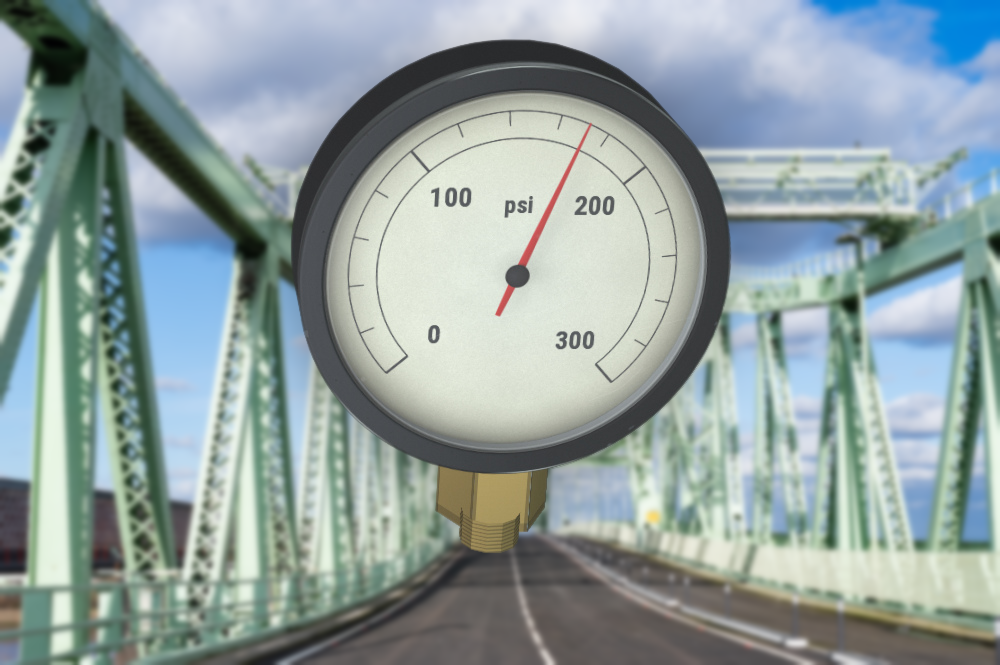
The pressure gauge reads {"value": 170, "unit": "psi"}
